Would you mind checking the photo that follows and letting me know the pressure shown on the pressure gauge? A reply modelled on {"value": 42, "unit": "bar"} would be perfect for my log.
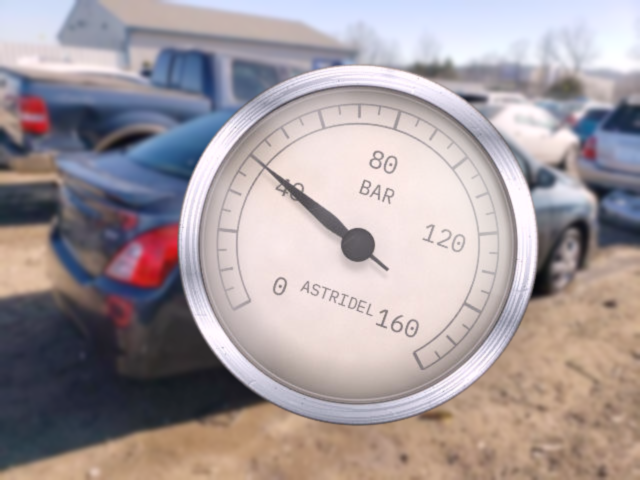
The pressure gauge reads {"value": 40, "unit": "bar"}
